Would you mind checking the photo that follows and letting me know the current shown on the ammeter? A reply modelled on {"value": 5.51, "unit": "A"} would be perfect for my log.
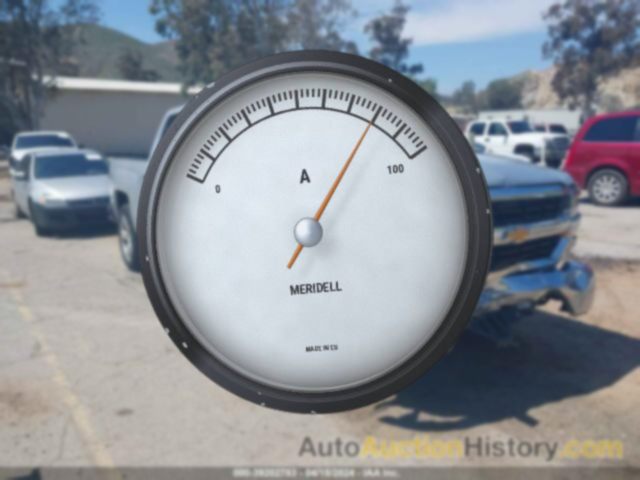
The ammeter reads {"value": 80, "unit": "A"}
